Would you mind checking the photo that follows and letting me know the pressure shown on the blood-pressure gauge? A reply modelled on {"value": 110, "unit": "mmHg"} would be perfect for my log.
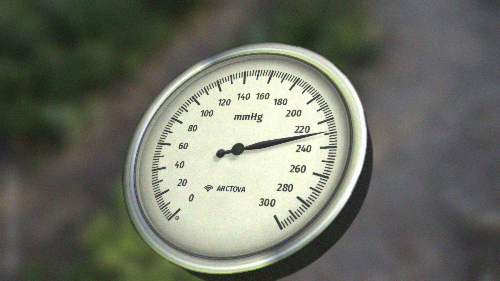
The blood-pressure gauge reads {"value": 230, "unit": "mmHg"}
